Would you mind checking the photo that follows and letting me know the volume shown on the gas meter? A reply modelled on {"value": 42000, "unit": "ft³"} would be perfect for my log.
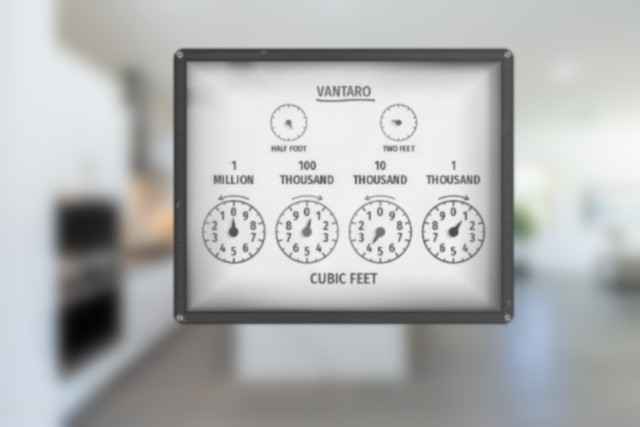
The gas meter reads {"value": 4100, "unit": "ft³"}
